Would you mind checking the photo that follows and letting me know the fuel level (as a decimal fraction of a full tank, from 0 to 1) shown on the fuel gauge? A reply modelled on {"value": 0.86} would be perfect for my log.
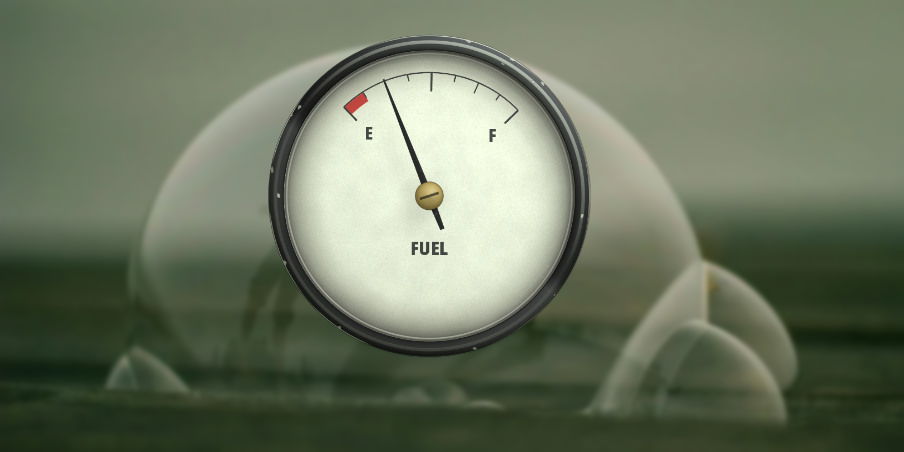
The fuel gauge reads {"value": 0.25}
